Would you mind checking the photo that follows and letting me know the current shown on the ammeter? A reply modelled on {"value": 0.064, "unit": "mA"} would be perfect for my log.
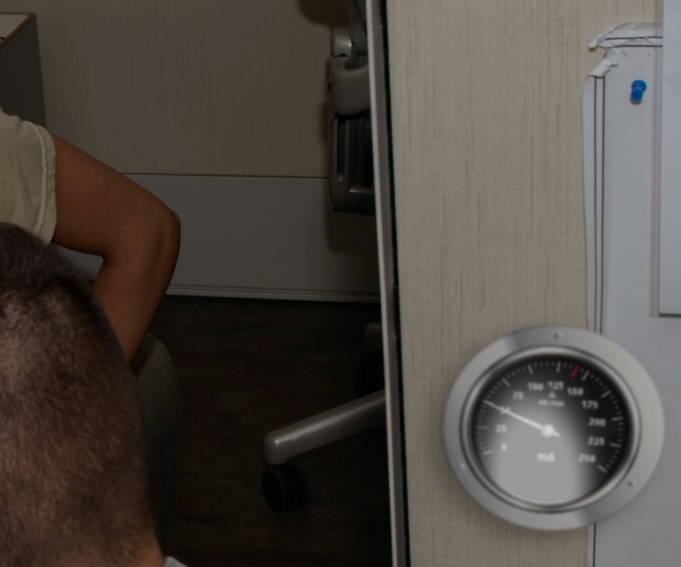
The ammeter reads {"value": 50, "unit": "mA"}
